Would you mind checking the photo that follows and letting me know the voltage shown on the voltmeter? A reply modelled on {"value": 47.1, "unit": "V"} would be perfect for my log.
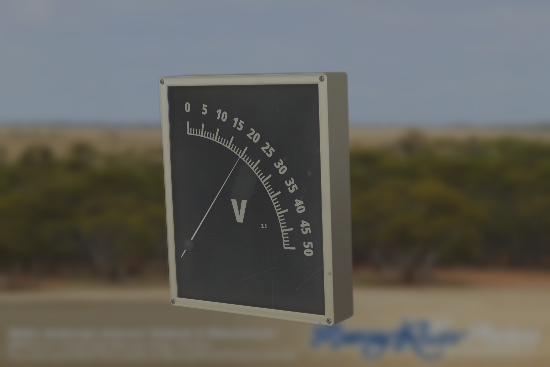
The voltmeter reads {"value": 20, "unit": "V"}
